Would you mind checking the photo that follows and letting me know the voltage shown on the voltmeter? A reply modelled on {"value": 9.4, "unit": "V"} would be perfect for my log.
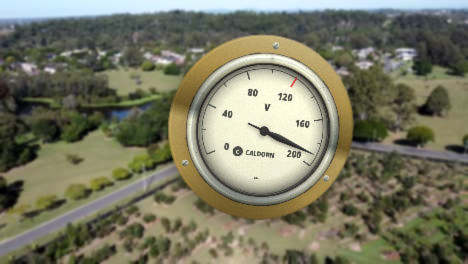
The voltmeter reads {"value": 190, "unit": "V"}
